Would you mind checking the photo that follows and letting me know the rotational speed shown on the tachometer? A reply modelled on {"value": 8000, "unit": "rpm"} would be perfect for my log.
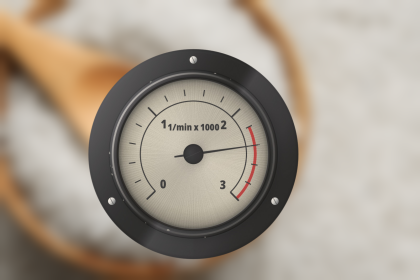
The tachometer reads {"value": 2400, "unit": "rpm"}
